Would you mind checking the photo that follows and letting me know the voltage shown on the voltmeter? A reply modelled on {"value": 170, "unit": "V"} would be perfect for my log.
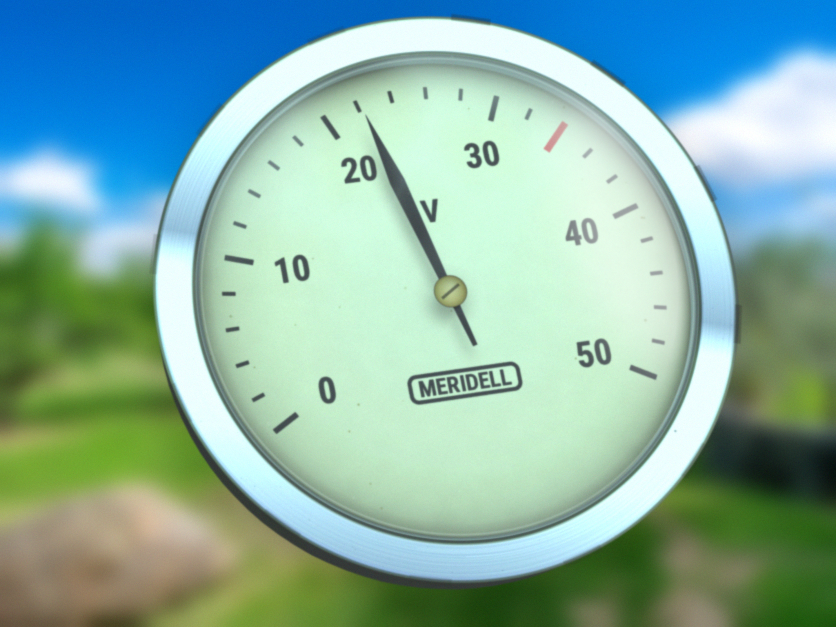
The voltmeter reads {"value": 22, "unit": "V"}
